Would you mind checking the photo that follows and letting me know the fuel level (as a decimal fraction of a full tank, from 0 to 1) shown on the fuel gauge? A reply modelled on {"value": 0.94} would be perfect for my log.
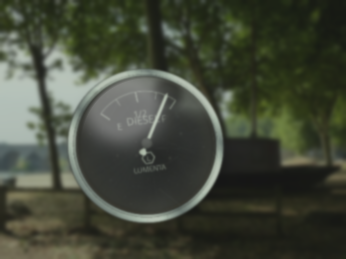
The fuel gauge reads {"value": 0.875}
